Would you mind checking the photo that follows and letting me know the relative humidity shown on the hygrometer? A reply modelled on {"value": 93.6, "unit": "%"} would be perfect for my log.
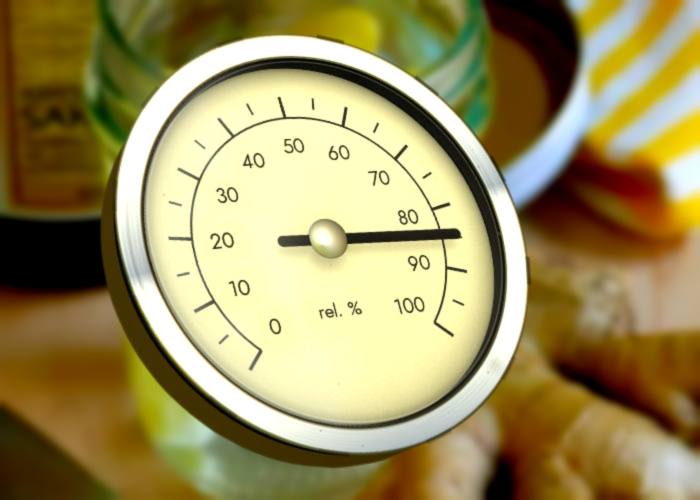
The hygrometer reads {"value": 85, "unit": "%"}
